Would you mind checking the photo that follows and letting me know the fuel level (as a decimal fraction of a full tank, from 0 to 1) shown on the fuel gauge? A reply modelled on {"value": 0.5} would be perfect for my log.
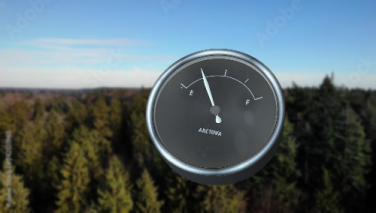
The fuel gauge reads {"value": 0.25}
